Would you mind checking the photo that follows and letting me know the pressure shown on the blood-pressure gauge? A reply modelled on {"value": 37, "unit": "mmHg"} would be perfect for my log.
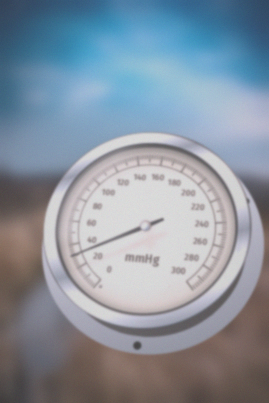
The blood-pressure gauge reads {"value": 30, "unit": "mmHg"}
